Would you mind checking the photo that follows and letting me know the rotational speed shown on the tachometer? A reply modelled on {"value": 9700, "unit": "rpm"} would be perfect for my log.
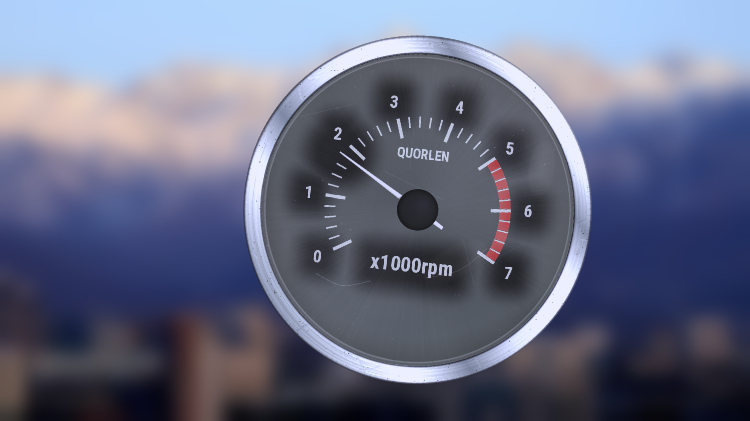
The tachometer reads {"value": 1800, "unit": "rpm"}
